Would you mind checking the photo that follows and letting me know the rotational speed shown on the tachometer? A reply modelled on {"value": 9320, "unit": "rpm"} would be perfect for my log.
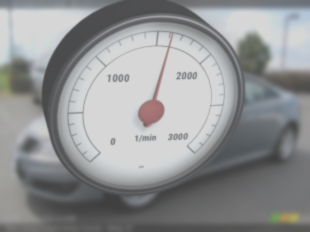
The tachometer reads {"value": 1600, "unit": "rpm"}
